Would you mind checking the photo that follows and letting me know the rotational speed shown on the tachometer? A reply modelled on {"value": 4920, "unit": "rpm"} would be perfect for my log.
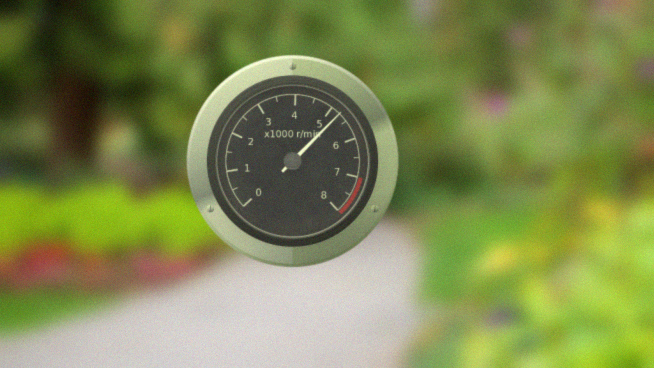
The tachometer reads {"value": 5250, "unit": "rpm"}
